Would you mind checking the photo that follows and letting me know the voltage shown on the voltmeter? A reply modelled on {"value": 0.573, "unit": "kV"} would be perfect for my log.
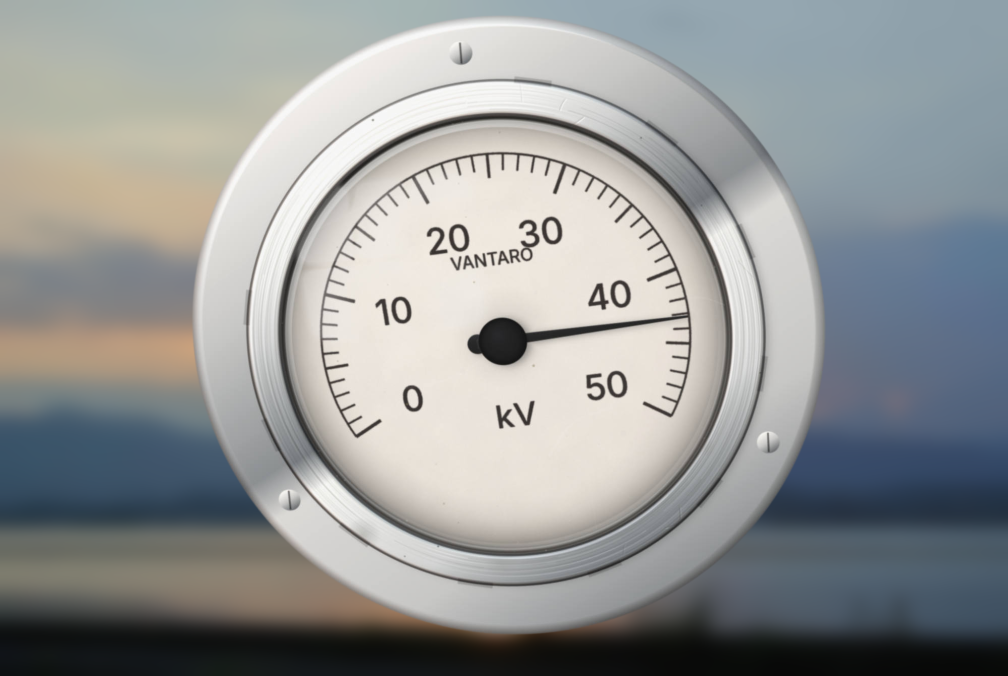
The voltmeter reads {"value": 43, "unit": "kV"}
